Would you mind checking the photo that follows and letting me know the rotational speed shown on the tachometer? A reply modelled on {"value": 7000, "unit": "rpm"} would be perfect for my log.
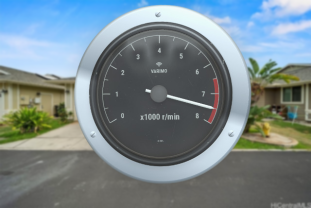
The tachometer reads {"value": 7500, "unit": "rpm"}
